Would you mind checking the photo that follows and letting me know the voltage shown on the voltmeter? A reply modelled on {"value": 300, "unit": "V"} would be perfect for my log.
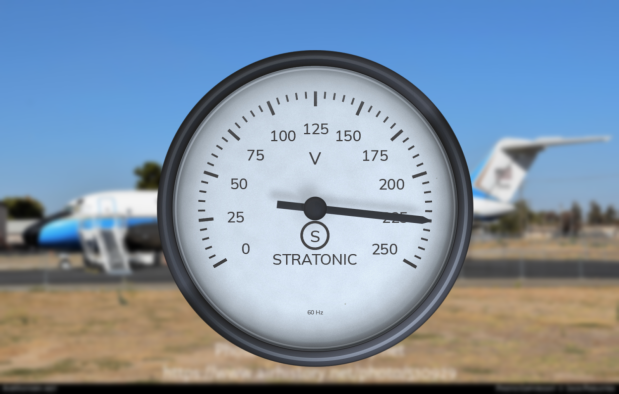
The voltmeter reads {"value": 225, "unit": "V"}
